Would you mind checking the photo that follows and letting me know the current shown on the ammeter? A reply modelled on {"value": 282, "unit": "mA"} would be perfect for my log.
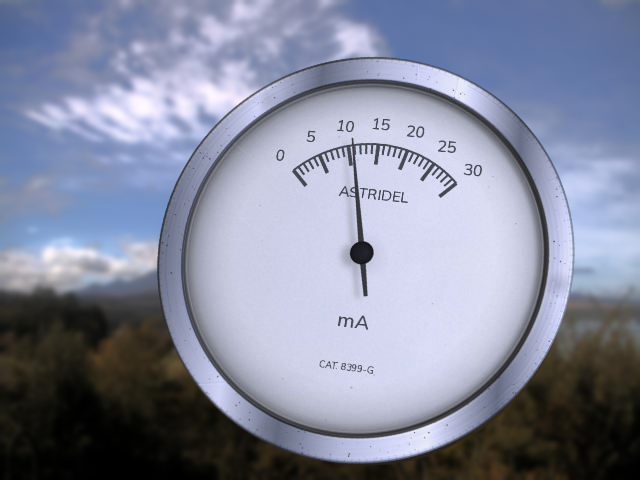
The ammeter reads {"value": 11, "unit": "mA"}
